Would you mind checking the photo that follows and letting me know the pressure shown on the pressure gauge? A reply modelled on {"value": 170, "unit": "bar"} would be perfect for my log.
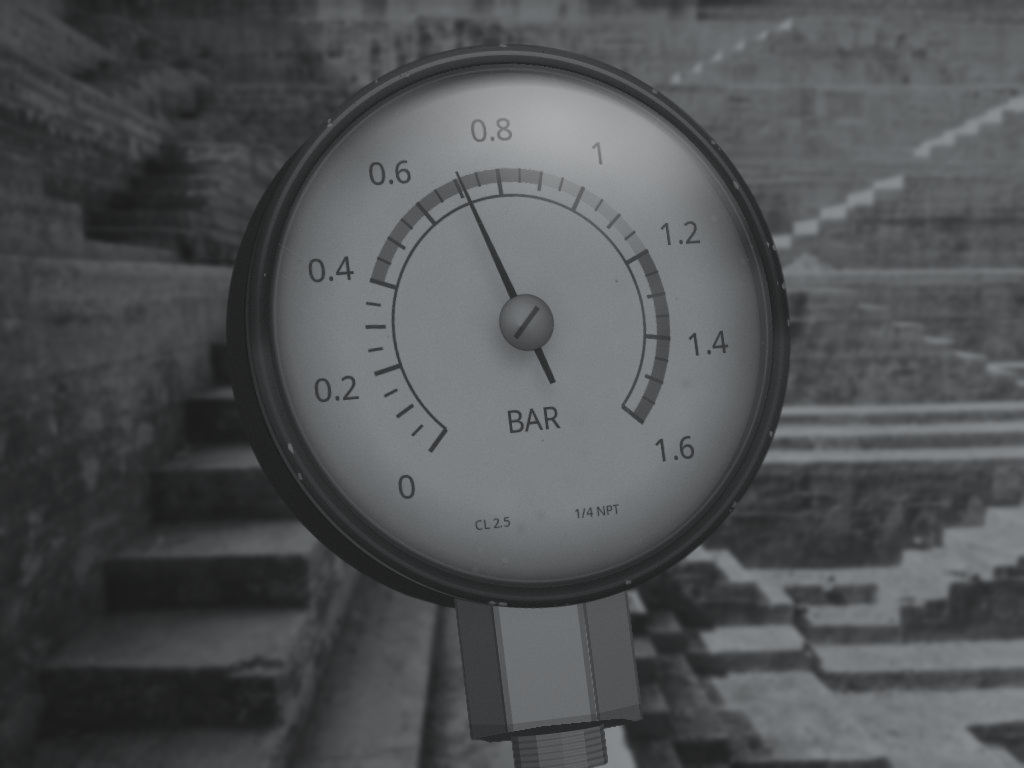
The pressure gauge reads {"value": 0.7, "unit": "bar"}
